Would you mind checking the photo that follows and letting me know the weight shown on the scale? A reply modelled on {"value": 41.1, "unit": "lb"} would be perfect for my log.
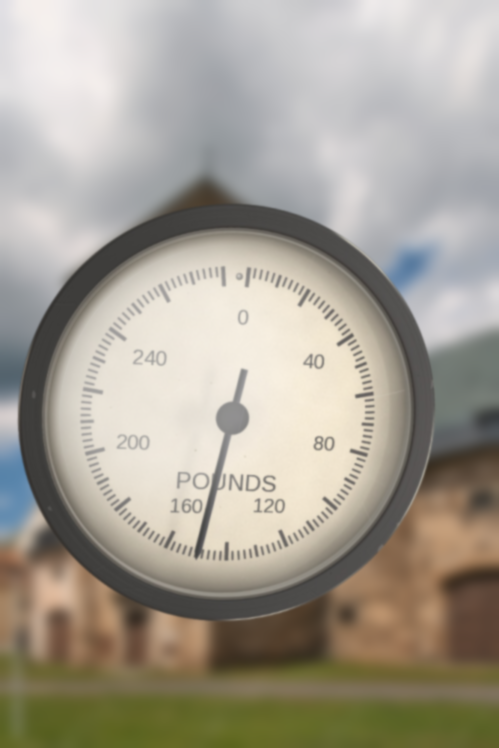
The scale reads {"value": 150, "unit": "lb"}
